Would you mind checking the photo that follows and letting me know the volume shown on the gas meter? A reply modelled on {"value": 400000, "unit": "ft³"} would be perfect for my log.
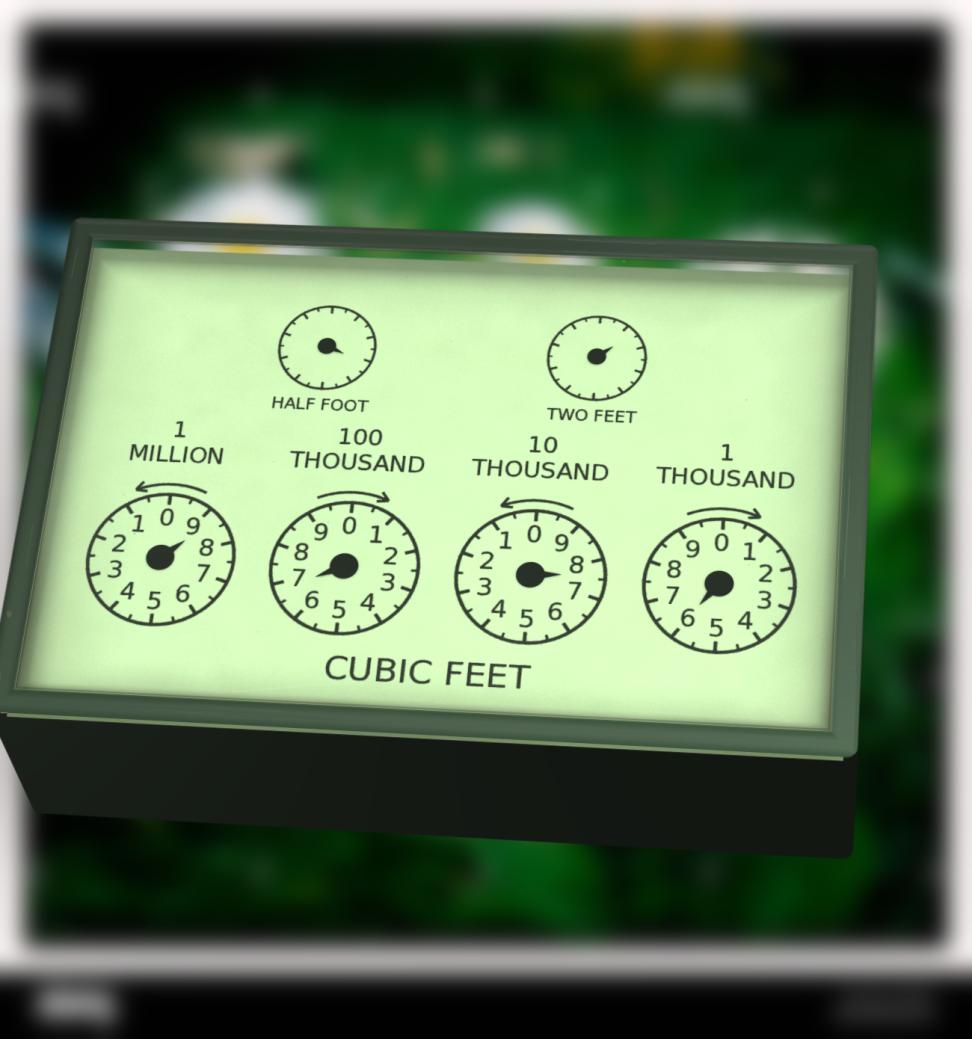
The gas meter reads {"value": 867600, "unit": "ft³"}
